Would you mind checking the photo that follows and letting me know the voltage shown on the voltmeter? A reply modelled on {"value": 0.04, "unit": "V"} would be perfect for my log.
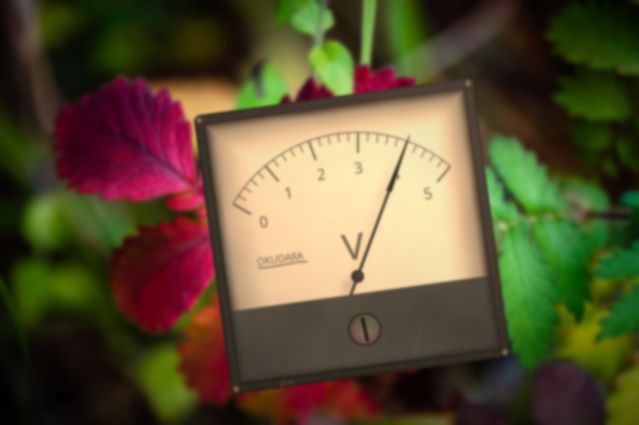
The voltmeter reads {"value": 4, "unit": "V"}
